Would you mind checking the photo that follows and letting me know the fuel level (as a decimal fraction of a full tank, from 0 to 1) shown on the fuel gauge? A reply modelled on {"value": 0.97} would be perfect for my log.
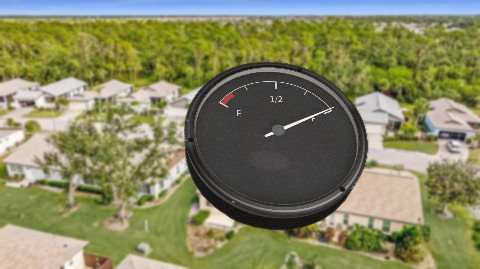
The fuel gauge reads {"value": 1}
